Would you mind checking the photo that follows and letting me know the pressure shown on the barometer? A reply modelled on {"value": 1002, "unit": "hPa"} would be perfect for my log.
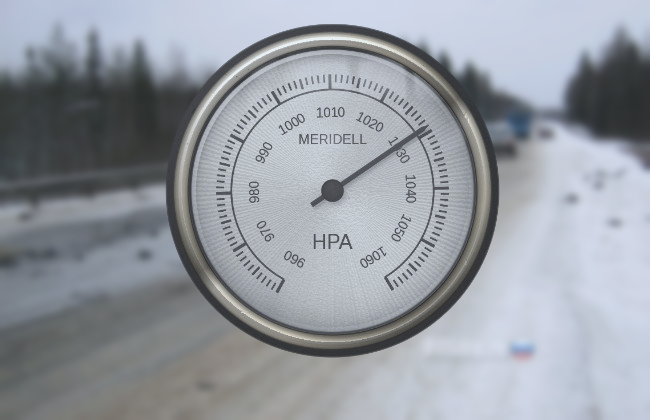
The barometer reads {"value": 1029, "unit": "hPa"}
